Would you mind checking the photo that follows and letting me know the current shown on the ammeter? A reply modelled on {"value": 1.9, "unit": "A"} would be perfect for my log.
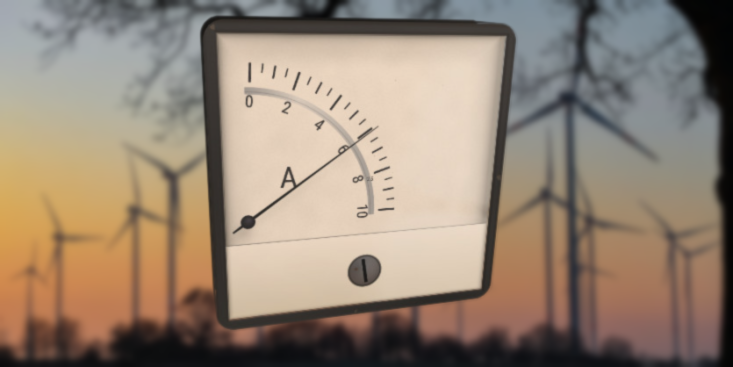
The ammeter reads {"value": 6, "unit": "A"}
